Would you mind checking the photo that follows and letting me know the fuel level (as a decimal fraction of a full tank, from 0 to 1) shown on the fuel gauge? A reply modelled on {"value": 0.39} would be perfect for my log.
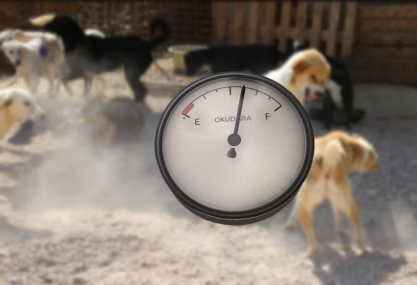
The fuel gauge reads {"value": 0.625}
